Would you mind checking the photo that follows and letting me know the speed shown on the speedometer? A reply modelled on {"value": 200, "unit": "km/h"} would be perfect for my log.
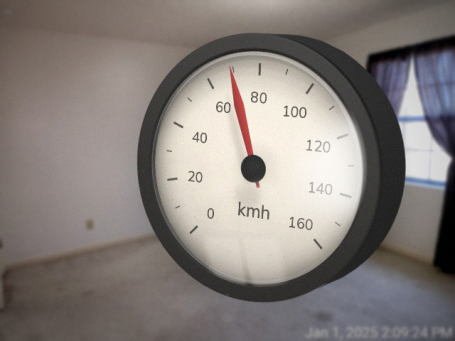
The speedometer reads {"value": 70, "unit": "km/h"}
